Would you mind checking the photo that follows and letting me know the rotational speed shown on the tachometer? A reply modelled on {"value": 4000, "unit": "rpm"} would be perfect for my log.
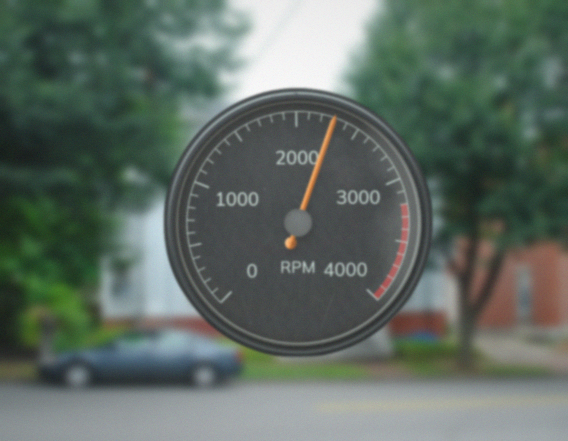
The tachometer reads {"value": 2300, "unit": "rpm"}
